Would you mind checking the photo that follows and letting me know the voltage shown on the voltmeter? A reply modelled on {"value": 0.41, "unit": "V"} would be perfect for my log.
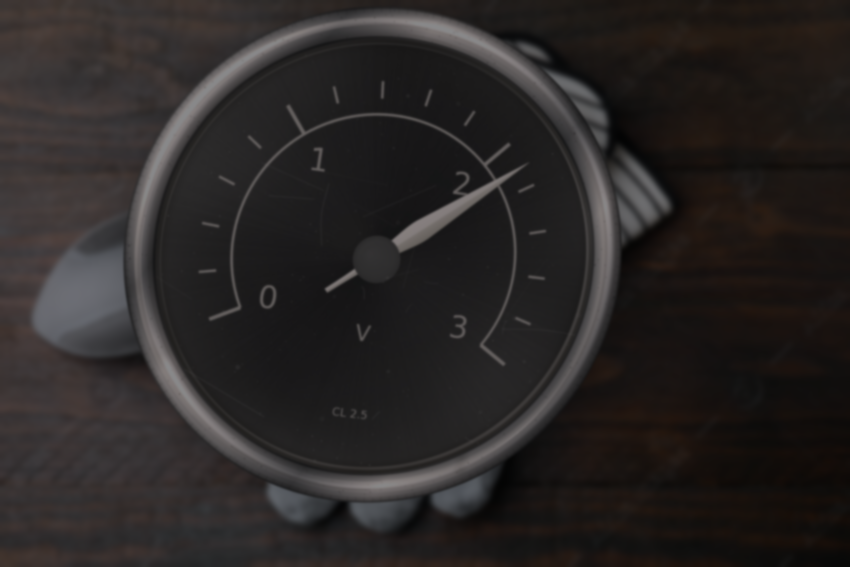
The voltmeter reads {"value": 2.1, "unit": "V"}
